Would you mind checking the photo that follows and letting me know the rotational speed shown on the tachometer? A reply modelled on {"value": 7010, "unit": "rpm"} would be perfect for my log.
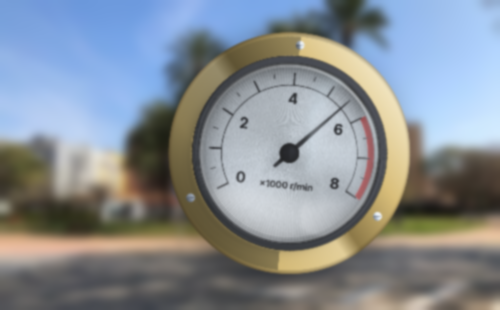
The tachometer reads {"value": 5500, "unit": "rpm"}
